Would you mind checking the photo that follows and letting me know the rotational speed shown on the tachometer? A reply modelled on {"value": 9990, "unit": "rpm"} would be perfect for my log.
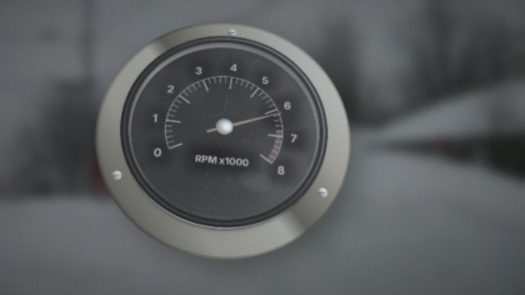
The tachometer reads {"value": 6200, "unit": "rpm"}
